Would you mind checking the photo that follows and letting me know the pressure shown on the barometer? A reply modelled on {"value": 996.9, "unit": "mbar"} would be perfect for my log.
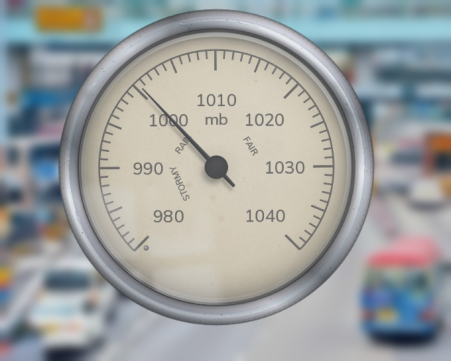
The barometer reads {"value": 1000.5, "unit": "mbar"}
